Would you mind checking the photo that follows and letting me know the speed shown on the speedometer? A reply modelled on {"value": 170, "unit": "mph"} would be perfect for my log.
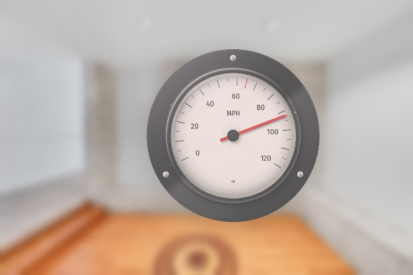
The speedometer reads {"value": 92.5, "unit": "mph"}
